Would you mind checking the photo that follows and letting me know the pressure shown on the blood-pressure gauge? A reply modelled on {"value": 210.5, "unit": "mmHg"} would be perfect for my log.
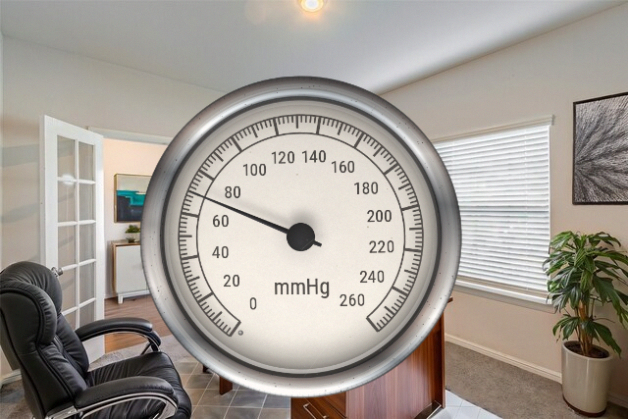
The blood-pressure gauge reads {"value": 70, "unit": "mmHg"}
